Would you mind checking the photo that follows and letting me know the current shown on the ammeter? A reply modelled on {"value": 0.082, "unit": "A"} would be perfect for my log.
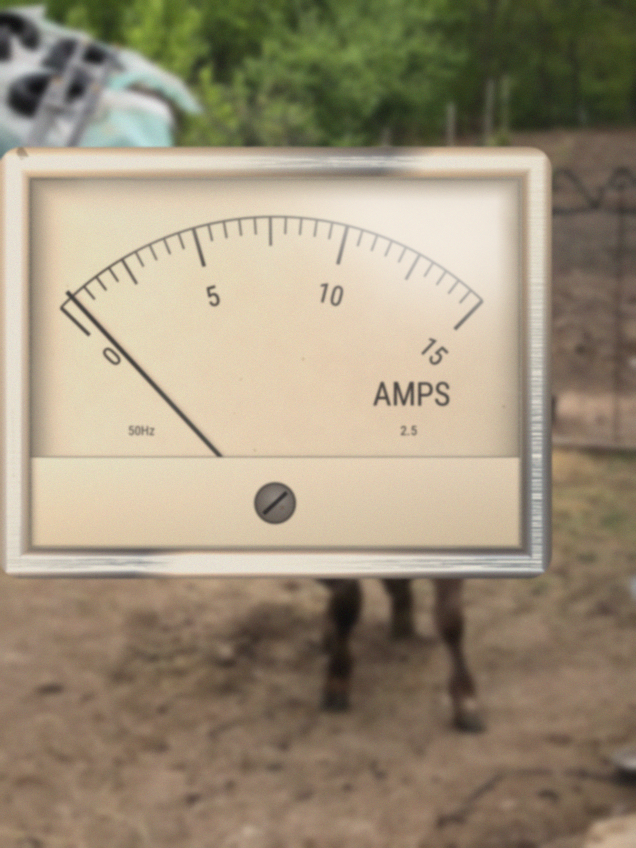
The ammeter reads {"value": 0.5, "unit": "A"}
